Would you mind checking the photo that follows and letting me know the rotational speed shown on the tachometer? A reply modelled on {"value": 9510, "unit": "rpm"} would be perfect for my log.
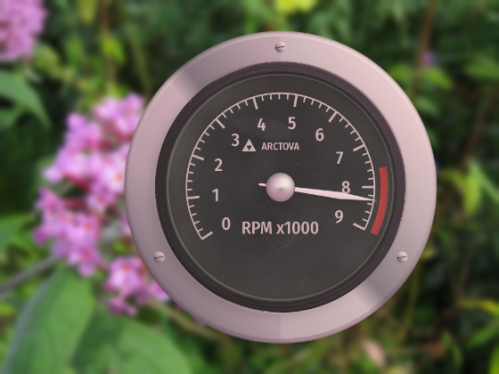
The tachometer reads {"value": 8300, "unit": "rpm"}
